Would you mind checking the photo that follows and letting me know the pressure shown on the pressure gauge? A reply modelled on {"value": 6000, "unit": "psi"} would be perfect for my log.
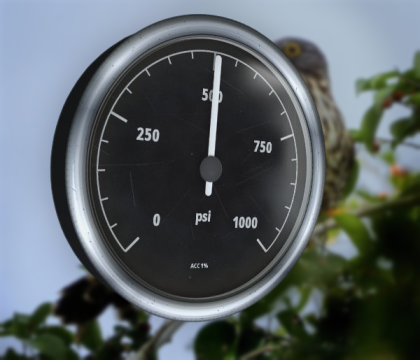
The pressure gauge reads {"value": 500, "unit": "psi"}
